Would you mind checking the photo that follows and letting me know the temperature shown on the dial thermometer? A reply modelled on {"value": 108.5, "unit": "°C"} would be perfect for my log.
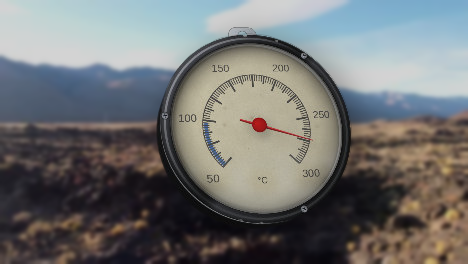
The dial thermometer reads {"value": 275, "unit": "°C"}
